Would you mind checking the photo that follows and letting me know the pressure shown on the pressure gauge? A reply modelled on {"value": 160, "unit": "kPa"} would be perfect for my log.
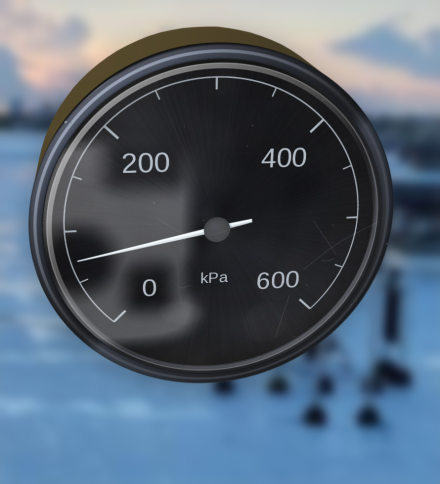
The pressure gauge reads {"value": 75, "unit": "kPa"}
